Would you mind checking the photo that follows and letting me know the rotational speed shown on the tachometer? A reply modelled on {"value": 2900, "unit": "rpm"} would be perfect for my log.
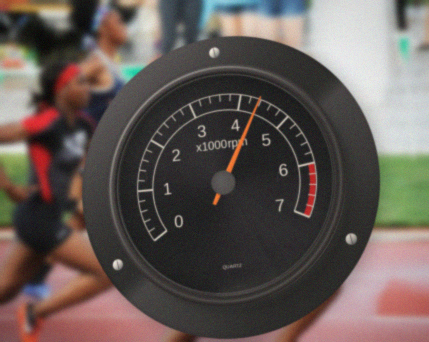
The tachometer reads {"value": 4400, "unit": "rpm"}
